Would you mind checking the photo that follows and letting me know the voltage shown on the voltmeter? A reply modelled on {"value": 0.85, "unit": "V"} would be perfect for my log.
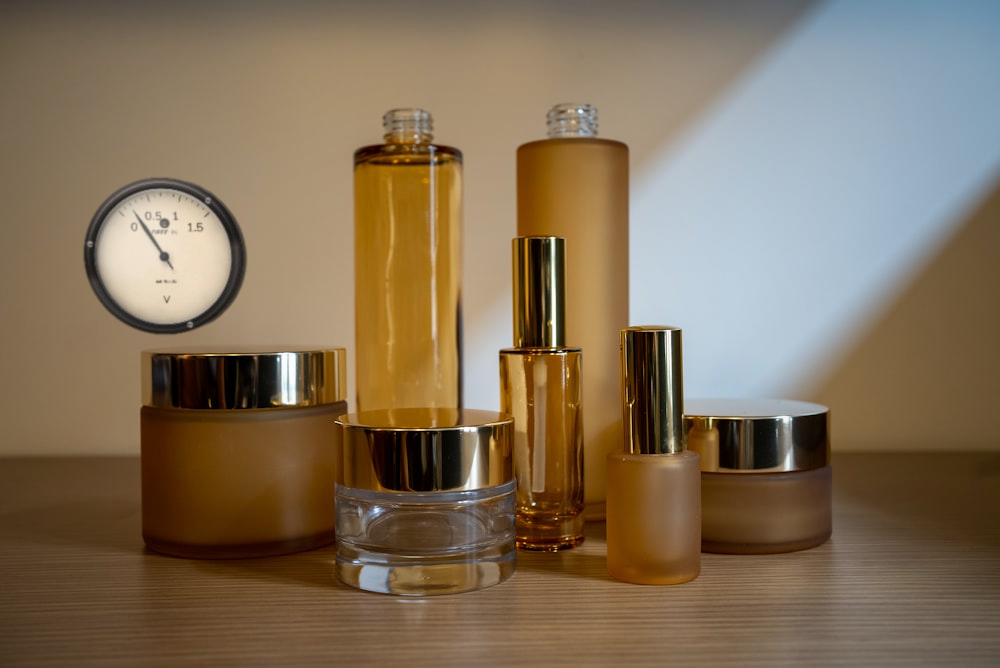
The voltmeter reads {"value": 0.2, "unit": "V"}
